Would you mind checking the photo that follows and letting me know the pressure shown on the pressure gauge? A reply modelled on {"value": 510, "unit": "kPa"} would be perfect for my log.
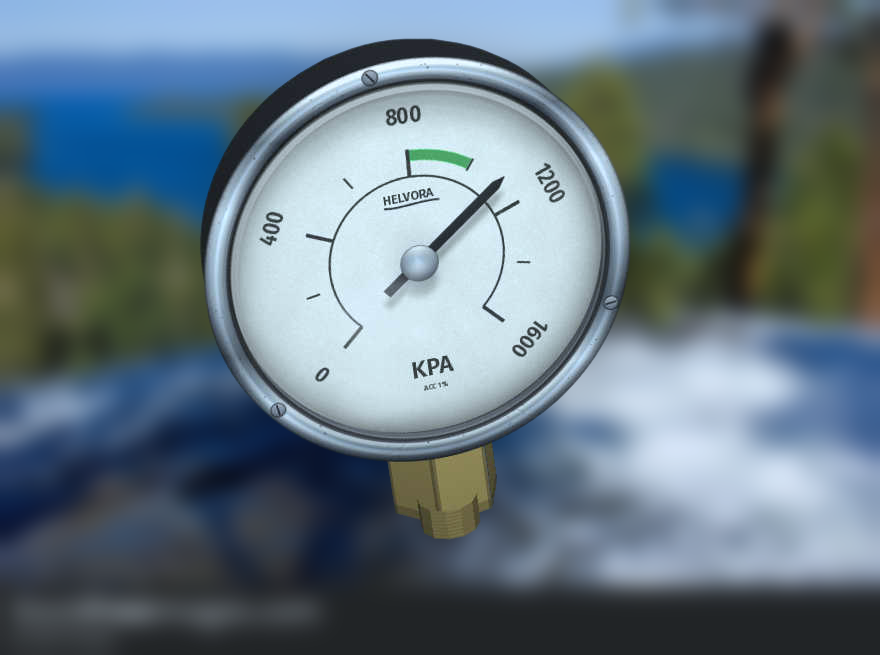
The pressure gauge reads {"value": 1100, "unit": "kPa"}
